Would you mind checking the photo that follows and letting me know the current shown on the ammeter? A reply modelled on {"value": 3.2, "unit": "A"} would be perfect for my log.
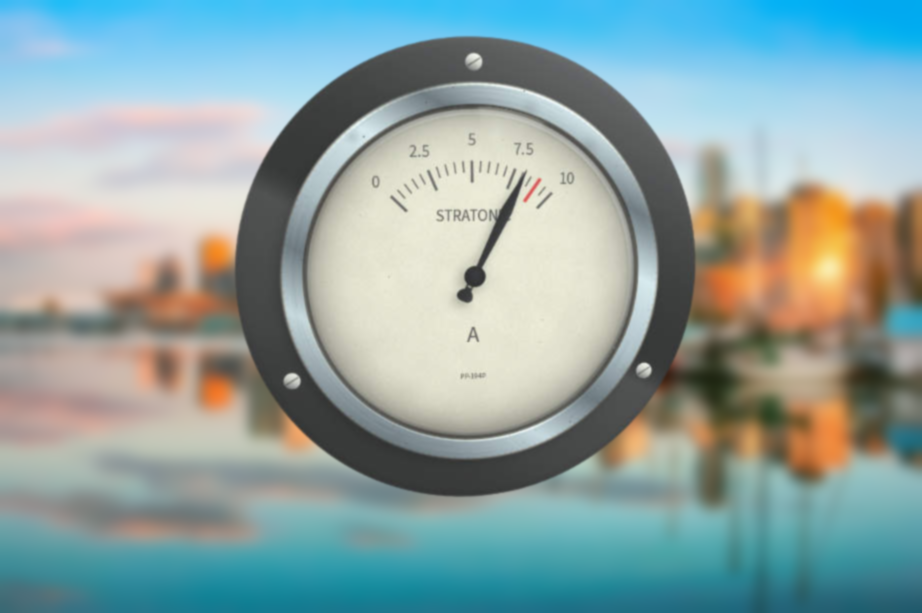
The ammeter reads {"value": 8, "unit": "A"}
